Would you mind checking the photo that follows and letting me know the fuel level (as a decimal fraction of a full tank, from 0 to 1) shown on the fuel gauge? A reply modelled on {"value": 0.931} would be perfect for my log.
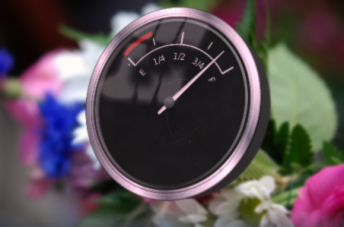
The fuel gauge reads {"value": 0.875}
